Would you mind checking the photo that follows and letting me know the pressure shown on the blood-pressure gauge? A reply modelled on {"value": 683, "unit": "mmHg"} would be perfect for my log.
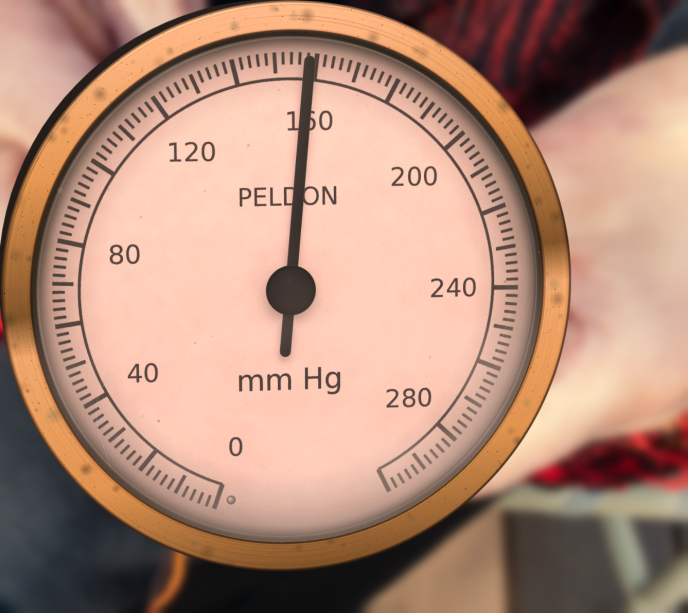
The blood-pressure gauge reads {"value": 158, "unit": "mmHg"}
